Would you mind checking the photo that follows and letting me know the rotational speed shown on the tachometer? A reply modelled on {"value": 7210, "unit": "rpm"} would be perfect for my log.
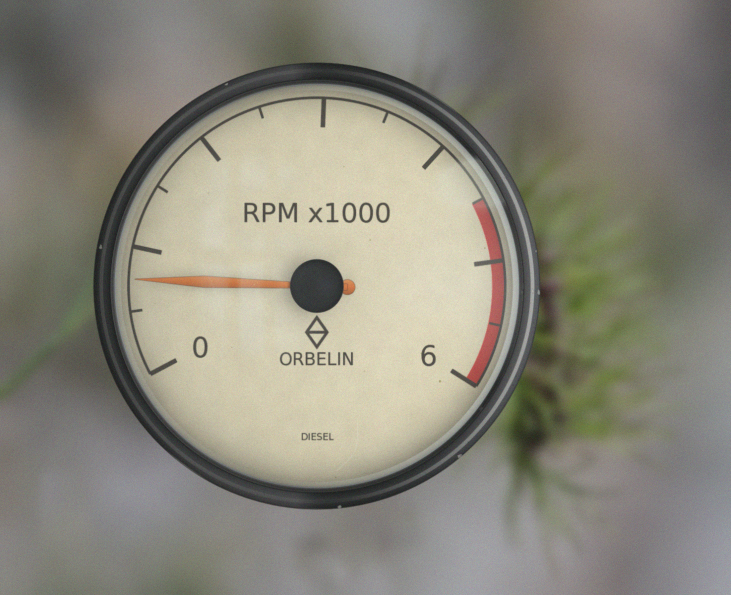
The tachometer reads {"value": 750, "unit": "rpm"}
